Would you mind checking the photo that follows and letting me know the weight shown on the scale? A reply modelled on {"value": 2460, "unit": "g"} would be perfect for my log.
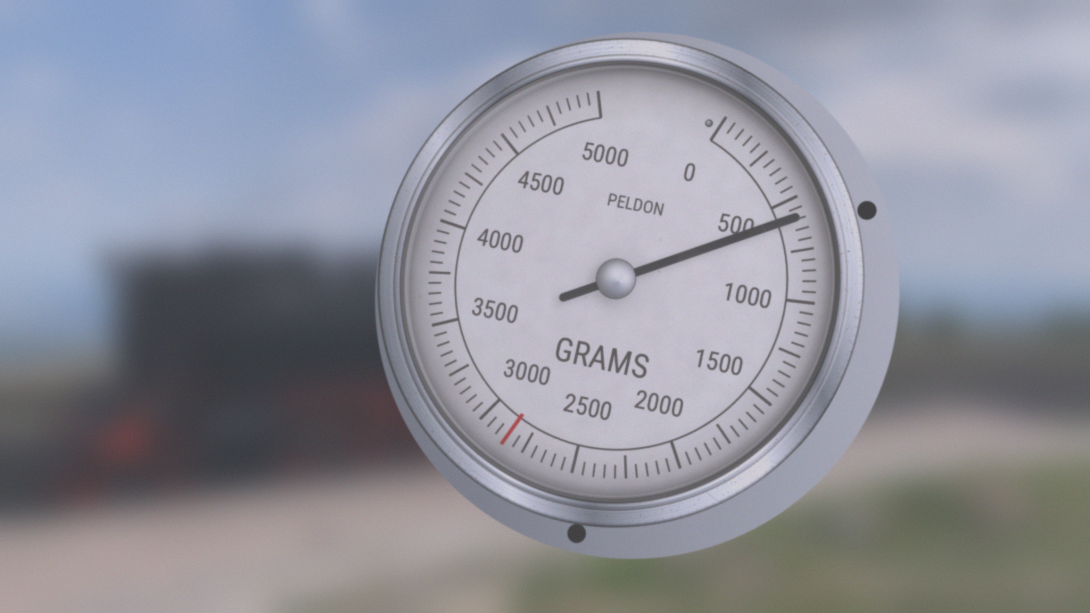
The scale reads {"value": 600, "unit": "g"}
